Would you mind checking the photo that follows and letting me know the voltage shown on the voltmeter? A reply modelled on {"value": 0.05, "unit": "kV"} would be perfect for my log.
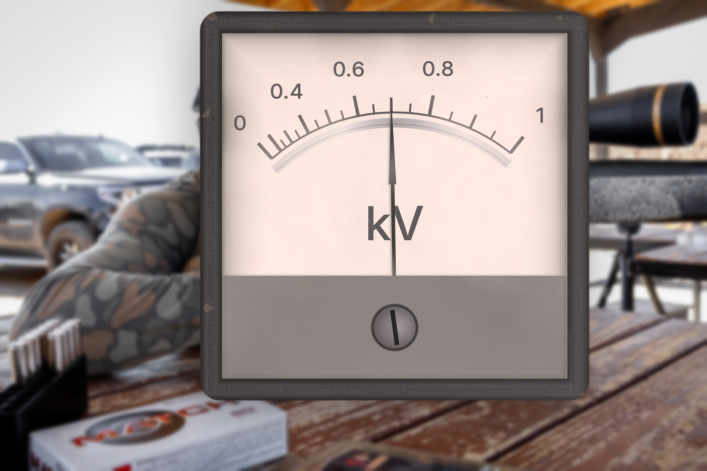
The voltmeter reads {"value": 0.7, "unit": "kV"}
